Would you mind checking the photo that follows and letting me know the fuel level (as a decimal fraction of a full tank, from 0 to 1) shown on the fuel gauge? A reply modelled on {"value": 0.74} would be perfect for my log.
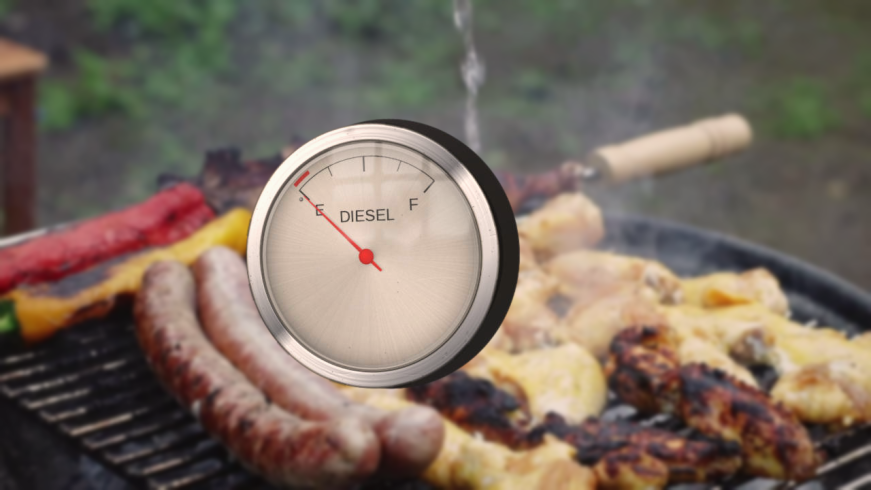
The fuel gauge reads {"value": 0}
